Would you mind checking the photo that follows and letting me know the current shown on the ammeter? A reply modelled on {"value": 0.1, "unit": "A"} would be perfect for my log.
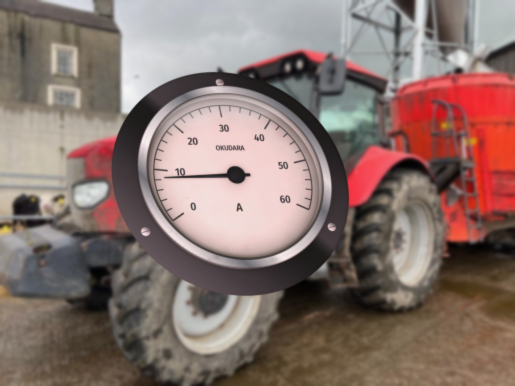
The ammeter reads {"value": 8, "unit": "A"}
